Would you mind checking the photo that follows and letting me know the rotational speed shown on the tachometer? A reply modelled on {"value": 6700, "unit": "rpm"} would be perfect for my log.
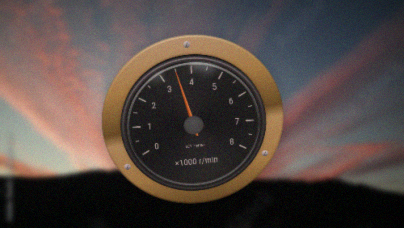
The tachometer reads {"value": 3500, "unit": "rpm"}
